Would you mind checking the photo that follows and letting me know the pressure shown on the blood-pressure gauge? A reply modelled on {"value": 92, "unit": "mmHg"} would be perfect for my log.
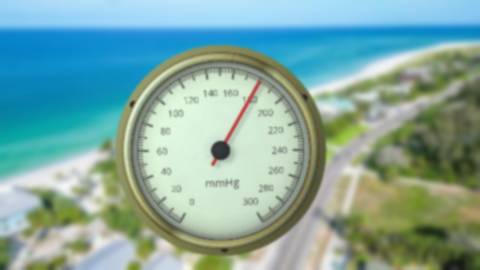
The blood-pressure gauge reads {"value": 180, "unit": "mmHg"}
